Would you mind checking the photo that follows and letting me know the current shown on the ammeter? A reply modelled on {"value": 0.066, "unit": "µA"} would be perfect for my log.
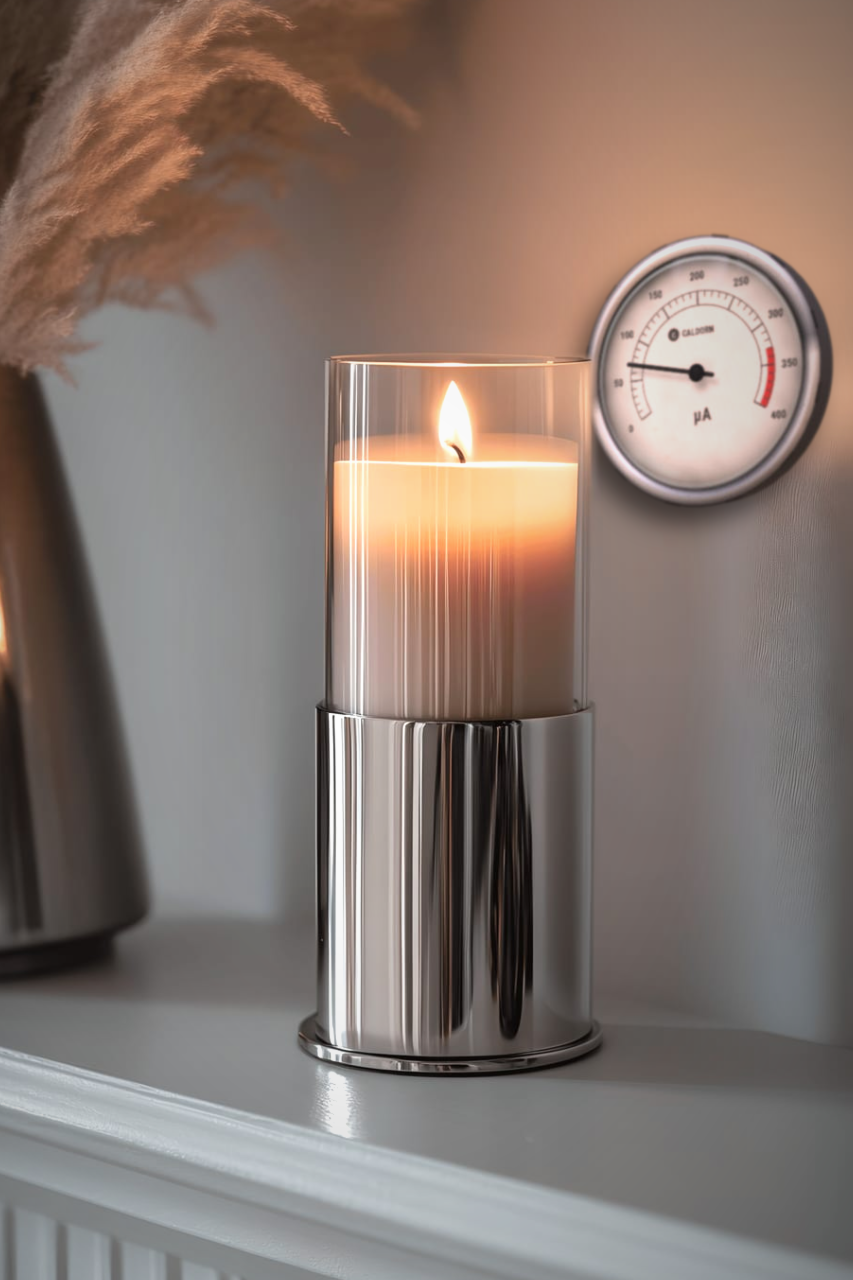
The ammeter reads {"value": 70, "unit": "µA"}
